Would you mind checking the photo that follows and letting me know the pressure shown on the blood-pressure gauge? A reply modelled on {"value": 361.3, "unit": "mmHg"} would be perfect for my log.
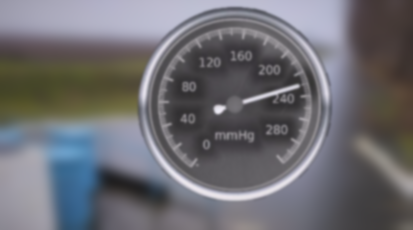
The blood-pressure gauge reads {"value": 230, "unit": "mmHg"}
